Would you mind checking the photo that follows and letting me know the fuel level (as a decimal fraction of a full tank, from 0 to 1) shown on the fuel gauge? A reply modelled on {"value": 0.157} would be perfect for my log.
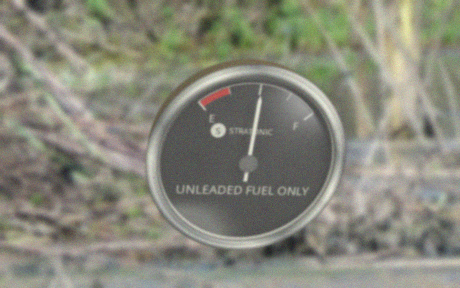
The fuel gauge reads {"value": 0.5}
